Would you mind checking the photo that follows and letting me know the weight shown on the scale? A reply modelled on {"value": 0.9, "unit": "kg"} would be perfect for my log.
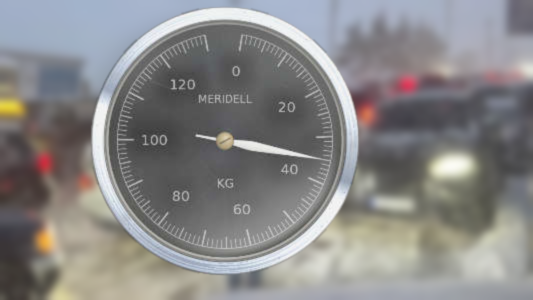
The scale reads {"value": 35, "unit": "kg"}
